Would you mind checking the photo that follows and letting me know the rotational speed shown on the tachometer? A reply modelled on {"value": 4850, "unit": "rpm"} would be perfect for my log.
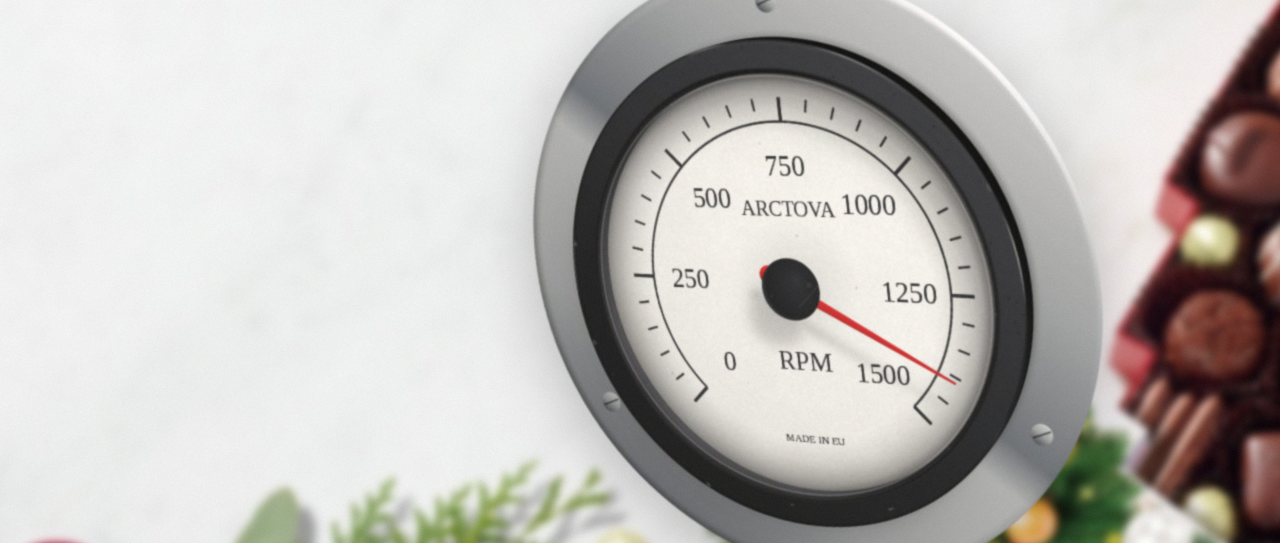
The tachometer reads {"value": 1400, "unit": "rpm"}
